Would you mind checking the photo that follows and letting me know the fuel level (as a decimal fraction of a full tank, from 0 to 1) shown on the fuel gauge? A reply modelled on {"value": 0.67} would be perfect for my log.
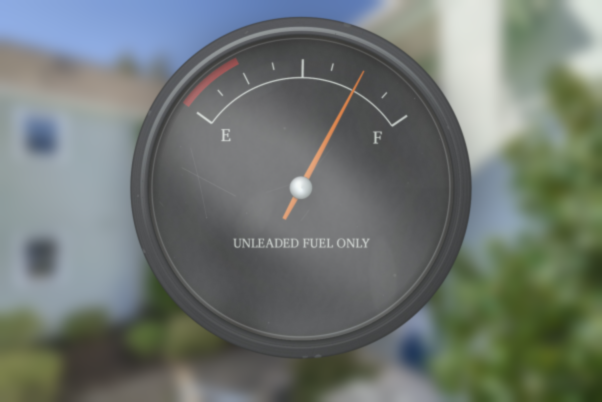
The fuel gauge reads {"value": 0.75}
